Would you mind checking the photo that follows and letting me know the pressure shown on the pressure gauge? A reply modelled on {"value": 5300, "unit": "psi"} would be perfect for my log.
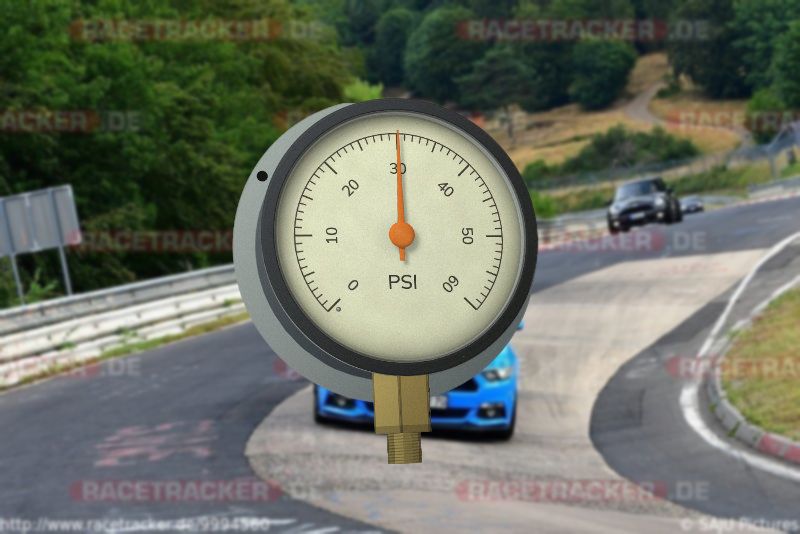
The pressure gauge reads {"value": 30, "unit": "psi"}
